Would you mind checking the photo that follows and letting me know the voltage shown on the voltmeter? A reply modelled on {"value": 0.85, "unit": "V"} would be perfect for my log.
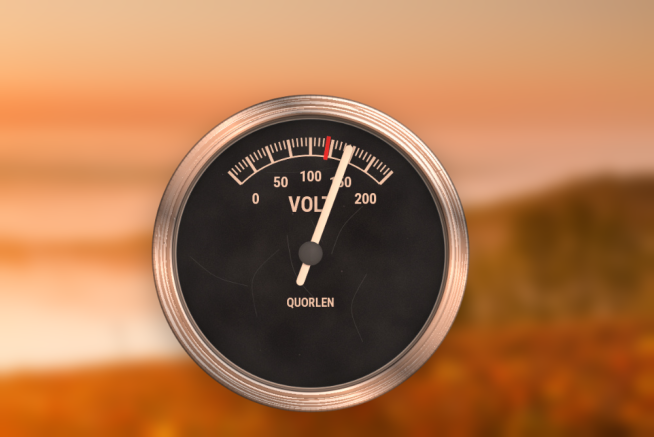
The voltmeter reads {"value": 145, "unit": "V"}
